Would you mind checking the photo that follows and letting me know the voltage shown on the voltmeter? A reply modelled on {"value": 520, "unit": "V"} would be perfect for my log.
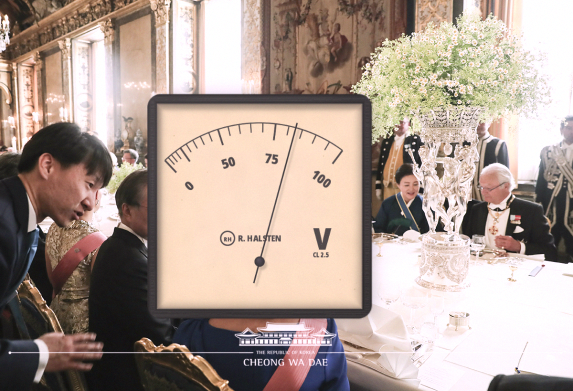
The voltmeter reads {"value": 82.5, "unit": "V"}
